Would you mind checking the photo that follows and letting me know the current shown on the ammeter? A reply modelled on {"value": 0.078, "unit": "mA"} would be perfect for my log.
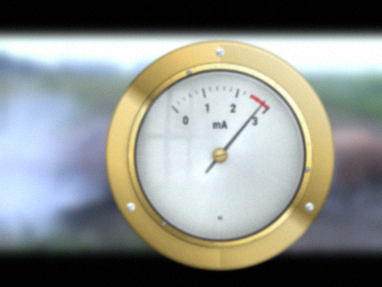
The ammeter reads {"value": 2.8, "unit": "mA"}
